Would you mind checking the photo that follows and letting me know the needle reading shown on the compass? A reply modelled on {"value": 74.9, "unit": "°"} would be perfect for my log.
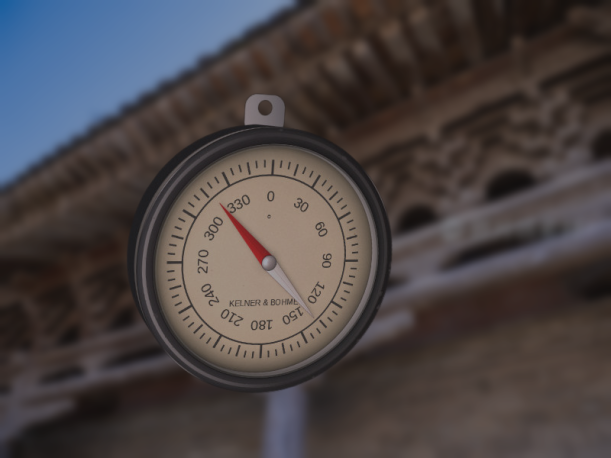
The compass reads {"value": 317.5, "unit": "°"}
